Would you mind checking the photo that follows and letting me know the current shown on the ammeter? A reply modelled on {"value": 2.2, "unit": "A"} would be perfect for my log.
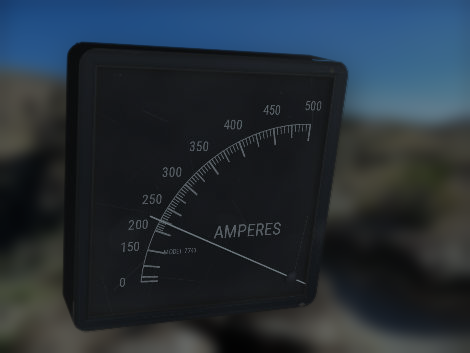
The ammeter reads {"value": 225, "unit": "A"}
